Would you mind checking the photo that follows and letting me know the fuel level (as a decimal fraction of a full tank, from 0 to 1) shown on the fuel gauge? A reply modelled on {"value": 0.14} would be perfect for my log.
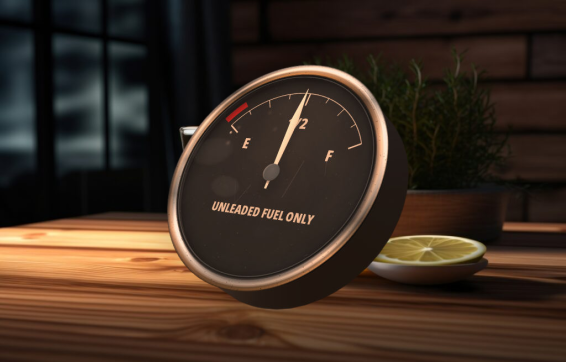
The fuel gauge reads {"value": 0.5}
